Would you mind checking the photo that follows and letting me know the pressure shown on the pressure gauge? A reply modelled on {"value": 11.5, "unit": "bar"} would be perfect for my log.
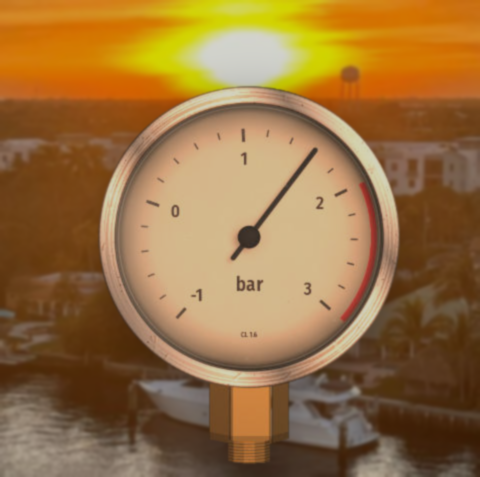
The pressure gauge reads {"value": 1.6, "unit": "bar"}
